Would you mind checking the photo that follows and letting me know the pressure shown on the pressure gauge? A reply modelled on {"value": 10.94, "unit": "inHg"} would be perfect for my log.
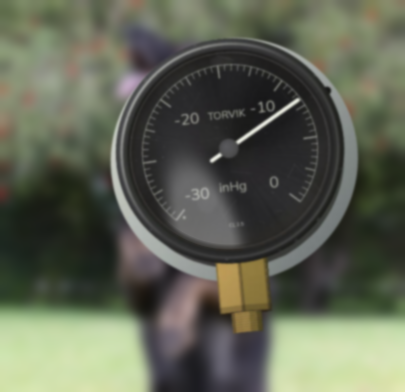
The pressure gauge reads {"value": -8, "unit": "inHg"}
